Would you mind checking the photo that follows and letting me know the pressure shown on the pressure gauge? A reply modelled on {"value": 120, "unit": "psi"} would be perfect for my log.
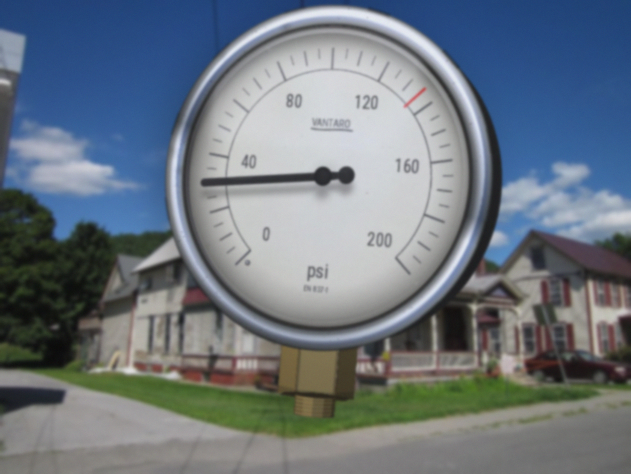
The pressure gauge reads {"value": 30, "unit": "psi"}
